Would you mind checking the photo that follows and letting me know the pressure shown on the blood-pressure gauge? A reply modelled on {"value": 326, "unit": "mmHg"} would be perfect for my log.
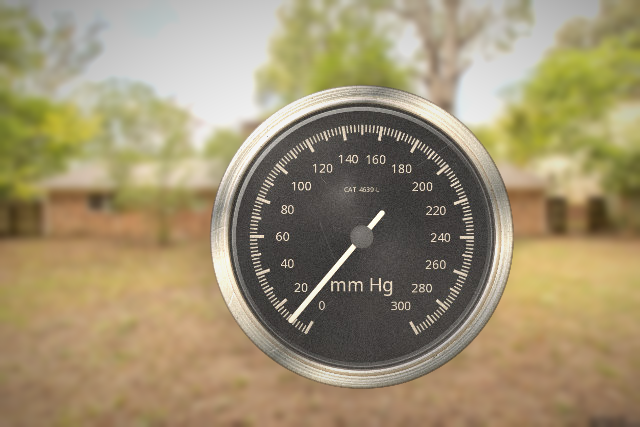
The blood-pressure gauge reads {"value": 10, "unit": "mmHg"}
